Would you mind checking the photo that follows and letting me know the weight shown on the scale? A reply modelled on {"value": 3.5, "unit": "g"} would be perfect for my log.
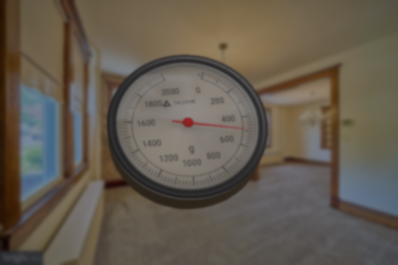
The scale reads {"value": 500, "unit": "g"}
